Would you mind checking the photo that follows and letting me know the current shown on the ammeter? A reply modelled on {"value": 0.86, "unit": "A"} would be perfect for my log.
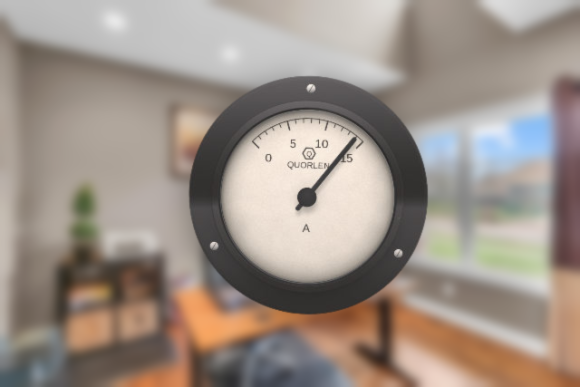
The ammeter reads {"value": 14, "unit": "A"}
